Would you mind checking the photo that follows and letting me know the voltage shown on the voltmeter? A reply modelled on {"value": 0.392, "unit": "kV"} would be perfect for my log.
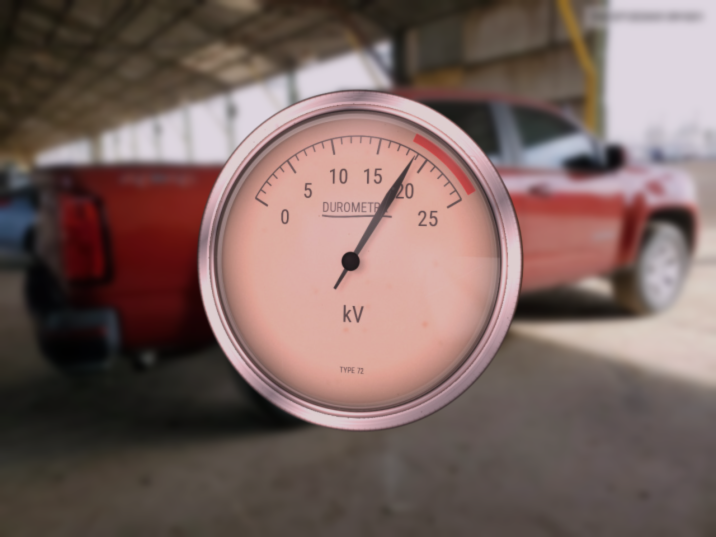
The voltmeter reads {"value": 19, "unit": "kV"}
